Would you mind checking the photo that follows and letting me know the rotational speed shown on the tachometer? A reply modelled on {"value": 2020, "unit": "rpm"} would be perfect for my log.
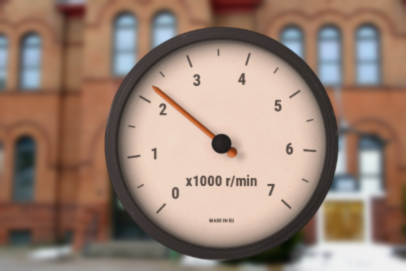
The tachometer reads {"value": 2250, "unit": "rpm"}
